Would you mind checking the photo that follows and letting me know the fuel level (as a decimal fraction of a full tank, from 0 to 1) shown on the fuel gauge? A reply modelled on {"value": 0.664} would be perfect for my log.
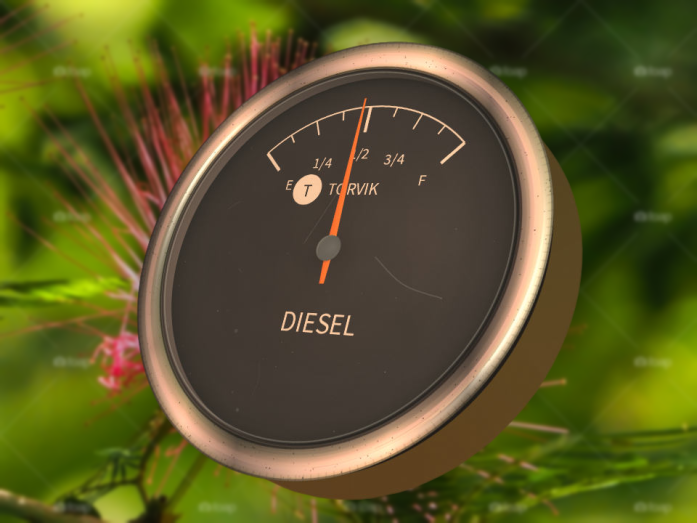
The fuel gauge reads {"value": 0.5}
